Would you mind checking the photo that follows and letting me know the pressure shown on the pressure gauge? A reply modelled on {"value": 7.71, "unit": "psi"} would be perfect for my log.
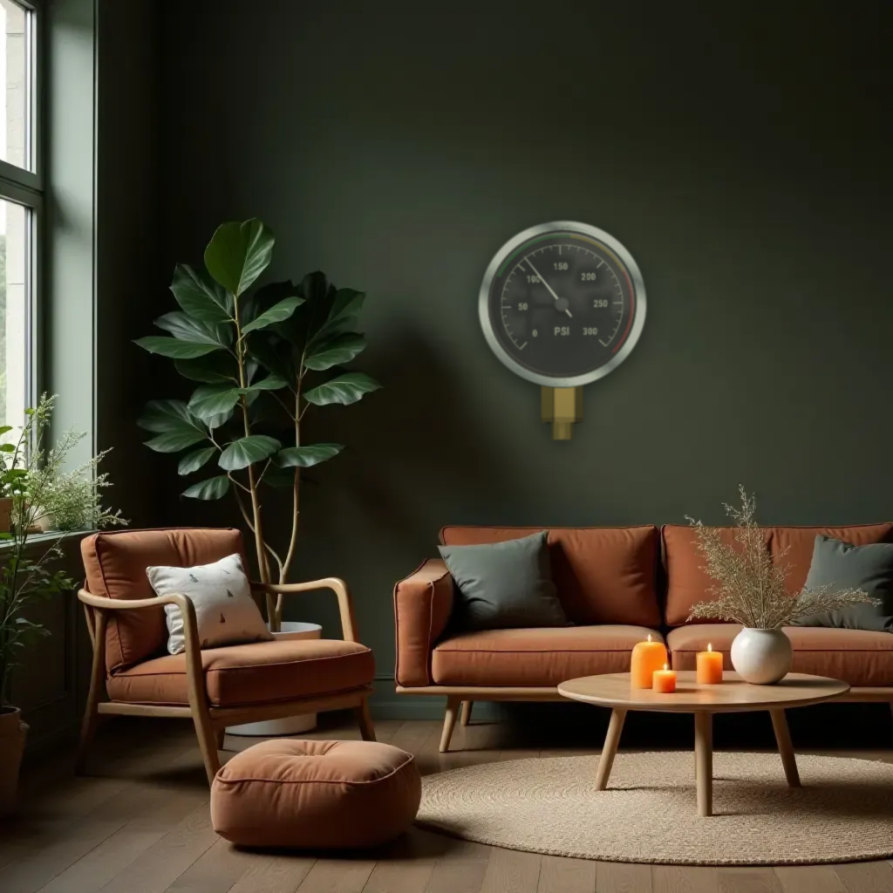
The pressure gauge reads {"value": 110, "unit": "psi"}
